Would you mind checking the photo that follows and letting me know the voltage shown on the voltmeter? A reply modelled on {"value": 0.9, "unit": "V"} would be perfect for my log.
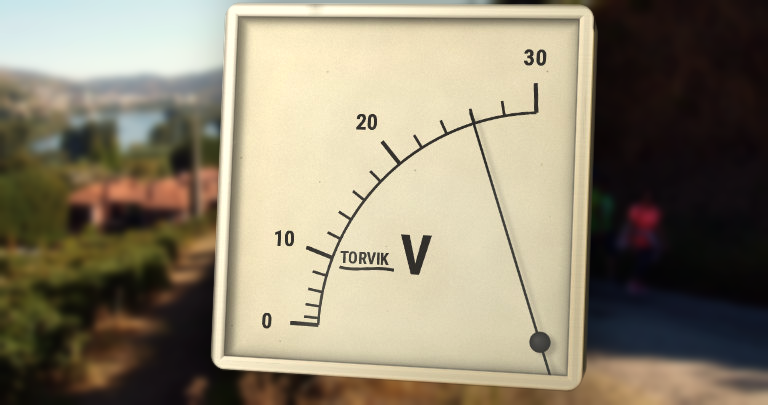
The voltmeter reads {"value": 26, "unit": "V"}
